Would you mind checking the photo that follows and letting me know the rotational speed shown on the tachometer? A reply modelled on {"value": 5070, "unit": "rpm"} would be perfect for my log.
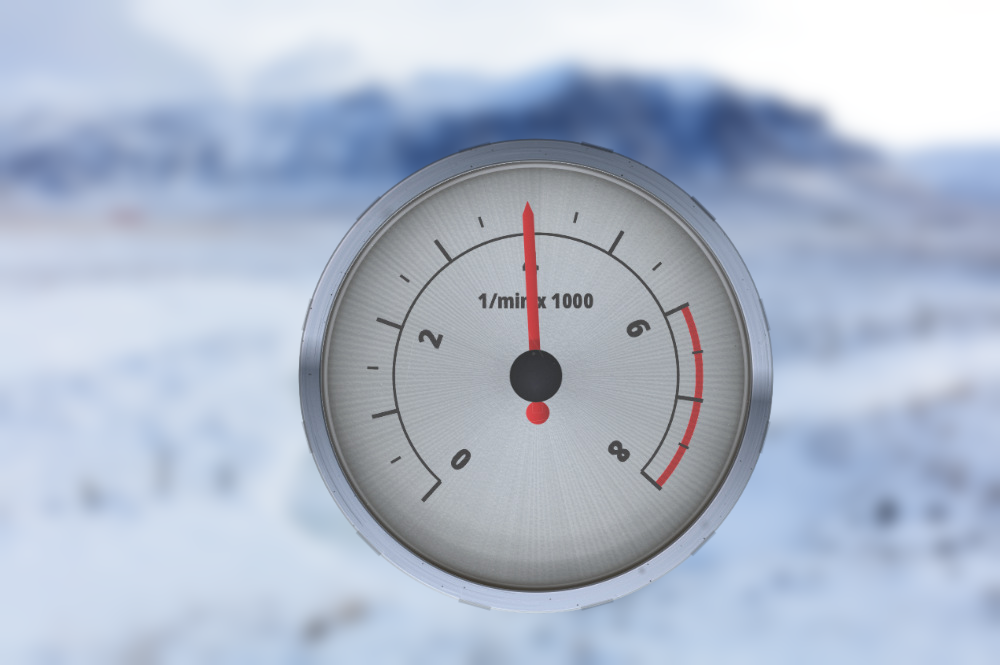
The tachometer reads {"value": 4000, "unit": "rpm"}
